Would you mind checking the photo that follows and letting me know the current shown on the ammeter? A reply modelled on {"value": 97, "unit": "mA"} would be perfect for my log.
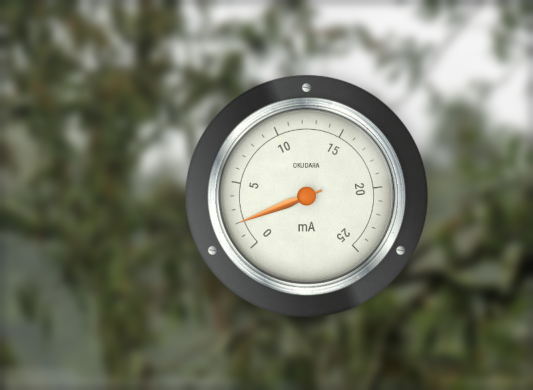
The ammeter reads {"value": 2, "unit": "mA"}
